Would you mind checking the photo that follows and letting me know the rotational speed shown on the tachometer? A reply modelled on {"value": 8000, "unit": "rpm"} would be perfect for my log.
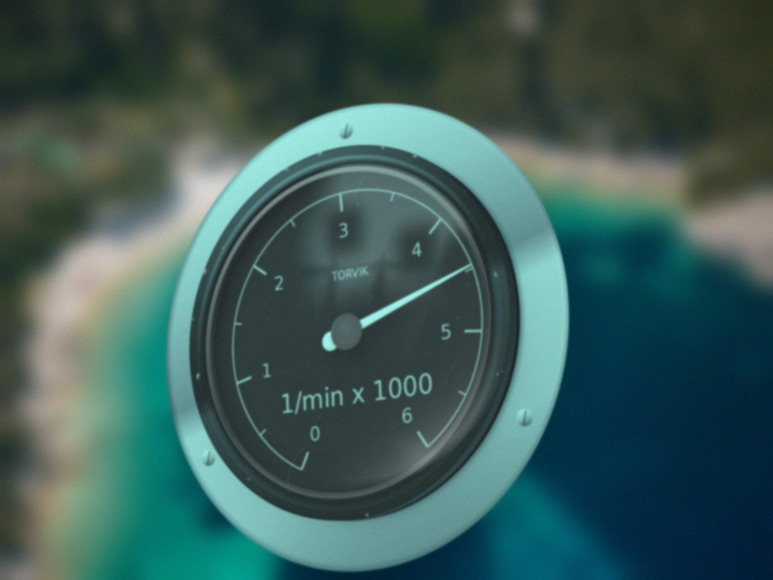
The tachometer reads {"value": 4500, "unit": "rpm"}
